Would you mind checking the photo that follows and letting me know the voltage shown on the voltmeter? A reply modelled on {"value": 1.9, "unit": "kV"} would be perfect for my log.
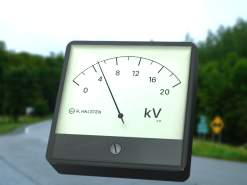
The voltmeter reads {"value": 5, "unit": "kV"}
